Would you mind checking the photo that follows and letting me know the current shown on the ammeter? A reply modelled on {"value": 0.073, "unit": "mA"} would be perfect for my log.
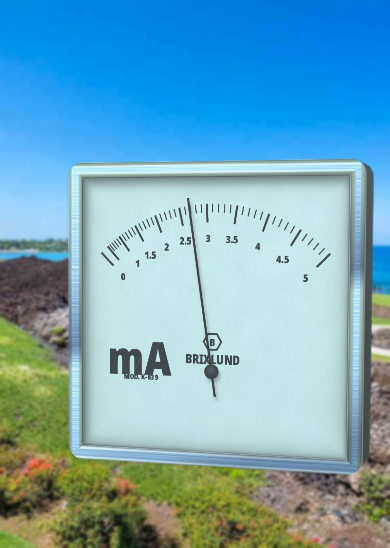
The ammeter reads {"value": 2.7, "unit": "mA"}
